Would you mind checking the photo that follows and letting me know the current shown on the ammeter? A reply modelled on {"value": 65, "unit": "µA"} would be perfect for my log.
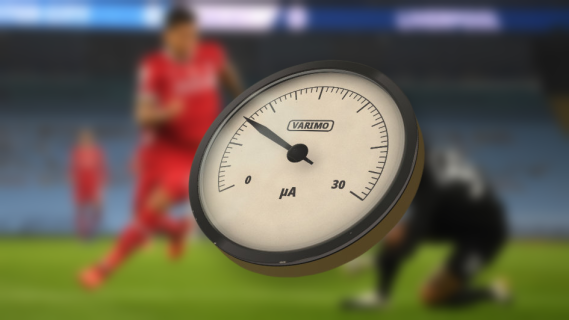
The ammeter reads {"value": 7.5, "unit": "µA"}
